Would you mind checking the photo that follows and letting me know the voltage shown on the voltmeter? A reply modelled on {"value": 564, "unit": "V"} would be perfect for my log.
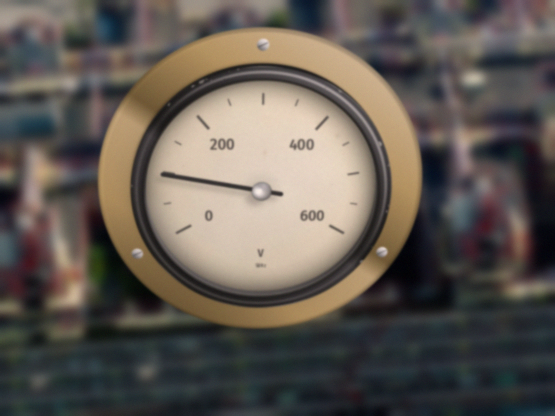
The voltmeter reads {"value": 100, "unit": "V"}
